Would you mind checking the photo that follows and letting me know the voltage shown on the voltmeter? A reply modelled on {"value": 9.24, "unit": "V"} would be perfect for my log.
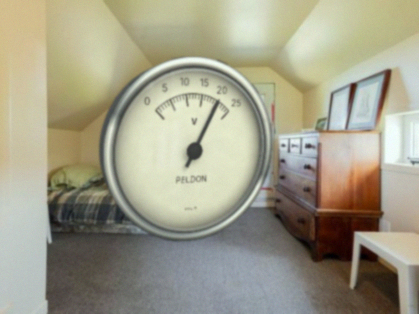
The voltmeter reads {"value": 20, "unit": "V"}
